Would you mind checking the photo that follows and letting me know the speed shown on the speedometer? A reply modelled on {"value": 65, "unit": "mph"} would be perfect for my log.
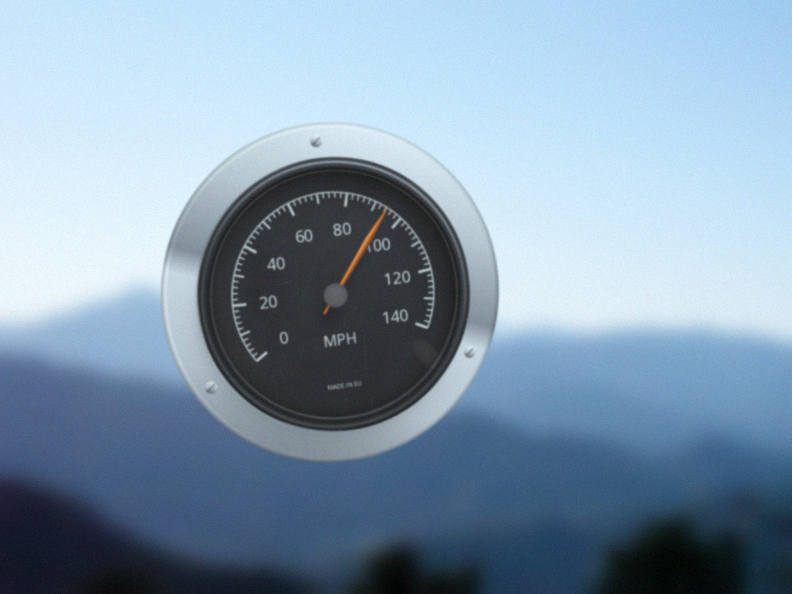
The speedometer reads {"value": 94, "unit": "mph"}
